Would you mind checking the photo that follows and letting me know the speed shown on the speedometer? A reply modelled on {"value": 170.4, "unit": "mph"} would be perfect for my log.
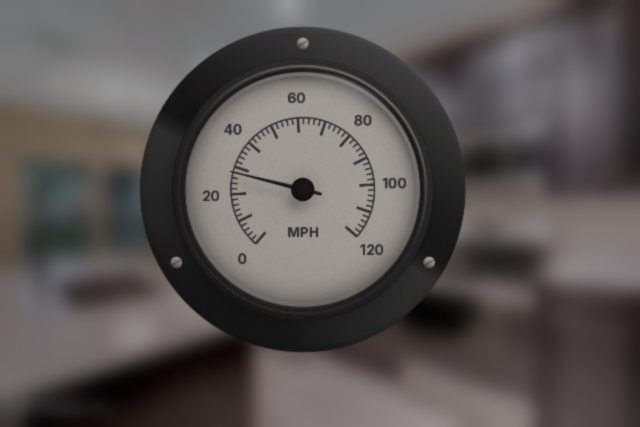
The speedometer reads {"value": 28, "unit": "mph"}
